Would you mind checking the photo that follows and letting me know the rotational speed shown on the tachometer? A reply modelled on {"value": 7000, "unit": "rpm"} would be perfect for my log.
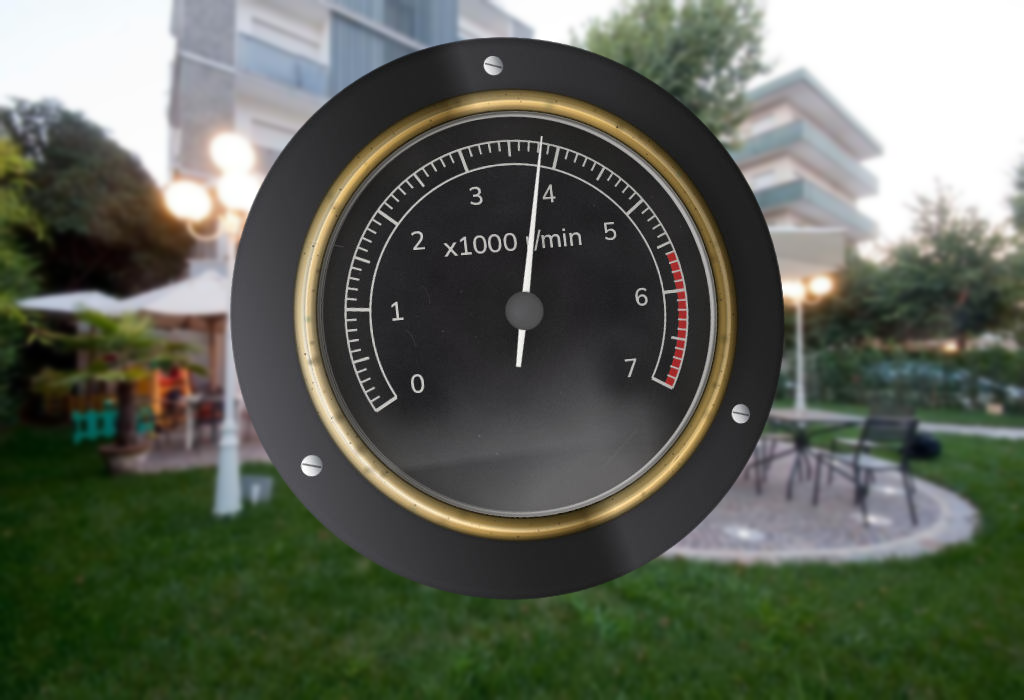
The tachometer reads {"value": 3800, "unit": "rpm"}
